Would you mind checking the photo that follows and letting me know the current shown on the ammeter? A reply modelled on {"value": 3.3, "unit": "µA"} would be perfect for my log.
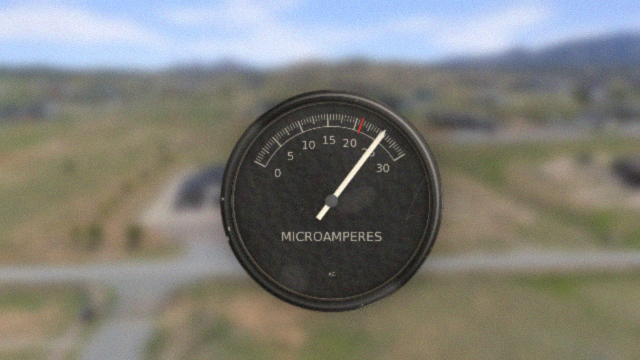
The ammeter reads {"value": 25, "unit": "µA"}
